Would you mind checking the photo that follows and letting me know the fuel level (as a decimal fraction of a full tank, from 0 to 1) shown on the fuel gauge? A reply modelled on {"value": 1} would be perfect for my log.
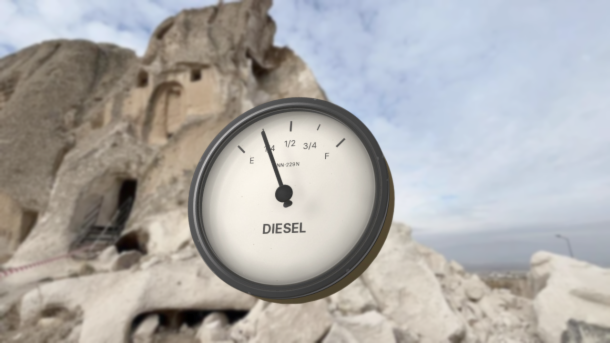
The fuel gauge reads {"value": 0.25}
